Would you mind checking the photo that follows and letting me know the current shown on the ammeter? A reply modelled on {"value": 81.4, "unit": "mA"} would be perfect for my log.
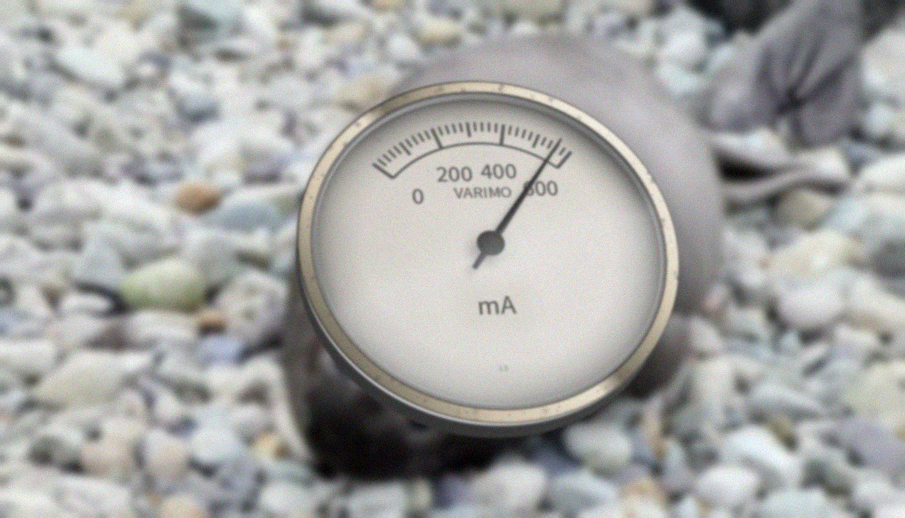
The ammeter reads {"value": 560, "unit": "mA"}
